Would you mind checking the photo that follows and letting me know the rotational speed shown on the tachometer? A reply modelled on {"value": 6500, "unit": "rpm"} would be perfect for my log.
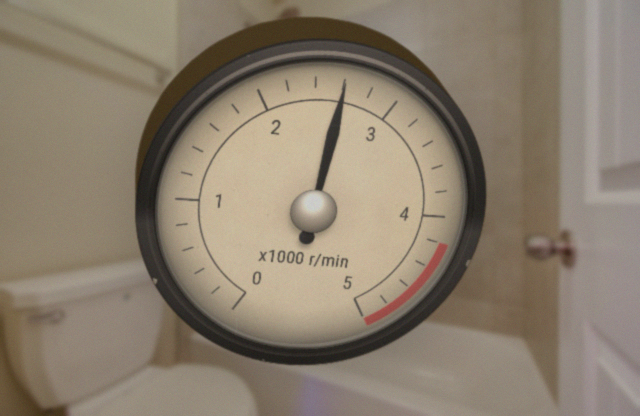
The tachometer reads {"value": 2600, "unit": "rpm"}
